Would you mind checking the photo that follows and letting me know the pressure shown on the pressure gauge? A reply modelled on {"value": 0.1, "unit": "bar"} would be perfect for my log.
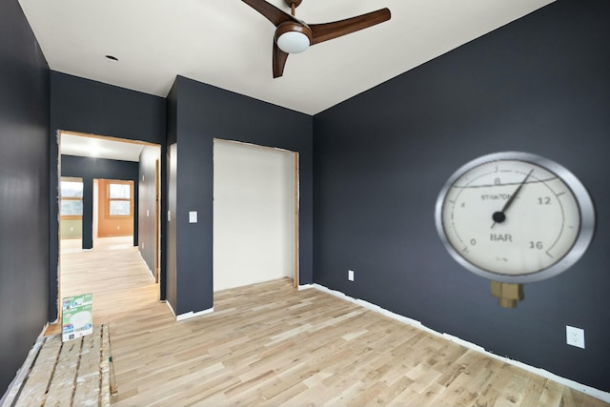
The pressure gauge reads {"value": 10, "unit": "bar"}
